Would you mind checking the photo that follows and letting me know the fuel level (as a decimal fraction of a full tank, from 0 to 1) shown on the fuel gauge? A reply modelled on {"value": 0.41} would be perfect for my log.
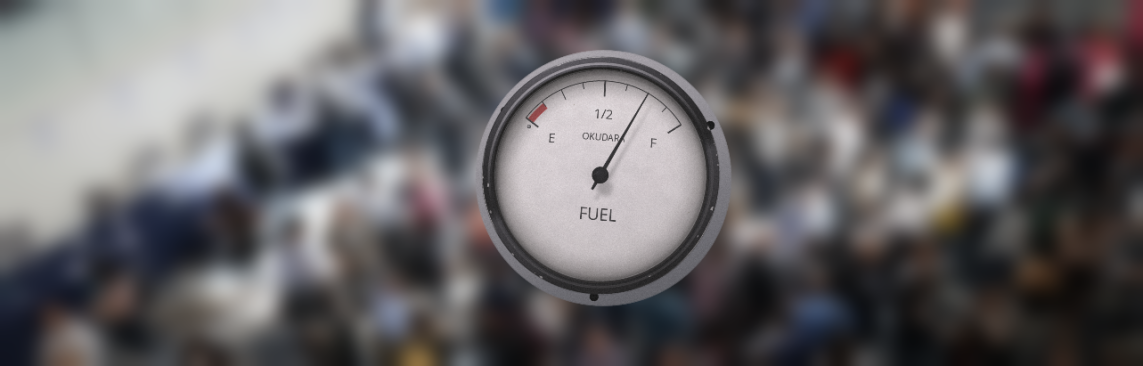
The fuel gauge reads {"value": 0.75}
